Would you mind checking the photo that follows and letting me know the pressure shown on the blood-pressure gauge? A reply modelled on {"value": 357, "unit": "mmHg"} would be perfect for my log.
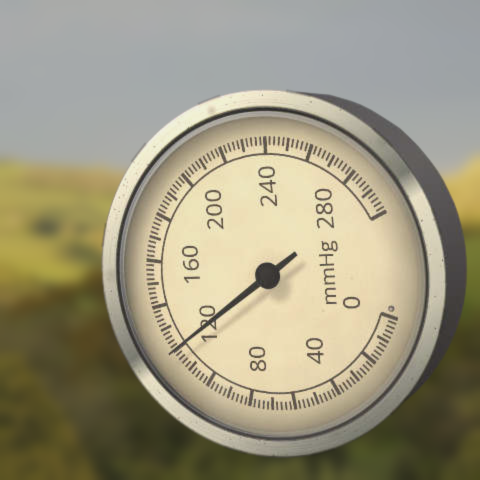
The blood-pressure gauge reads {"value": 120, "unit": "mmHg"}
